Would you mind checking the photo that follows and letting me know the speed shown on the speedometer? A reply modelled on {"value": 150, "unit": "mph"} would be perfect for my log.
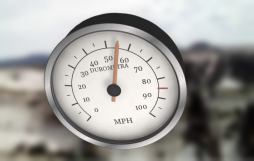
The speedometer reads {"value": 55, "unit": "mph"}
